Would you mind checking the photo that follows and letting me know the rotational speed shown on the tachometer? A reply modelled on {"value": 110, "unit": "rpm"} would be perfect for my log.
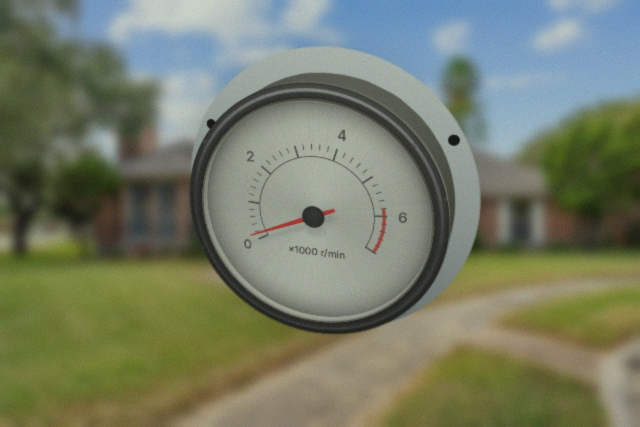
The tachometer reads {"value": 200, "unit": "rpm"}
